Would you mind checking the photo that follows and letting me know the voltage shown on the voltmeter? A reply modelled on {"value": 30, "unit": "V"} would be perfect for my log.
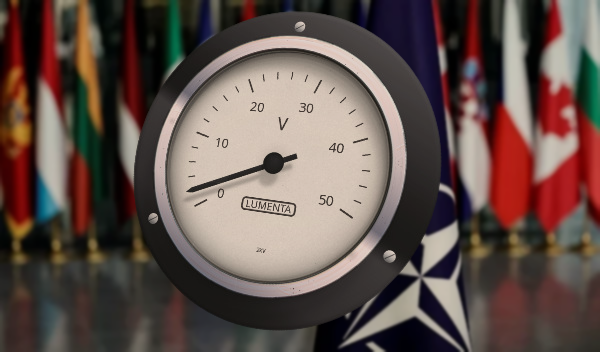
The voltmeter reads {"value": 2, "unit": "V"}
